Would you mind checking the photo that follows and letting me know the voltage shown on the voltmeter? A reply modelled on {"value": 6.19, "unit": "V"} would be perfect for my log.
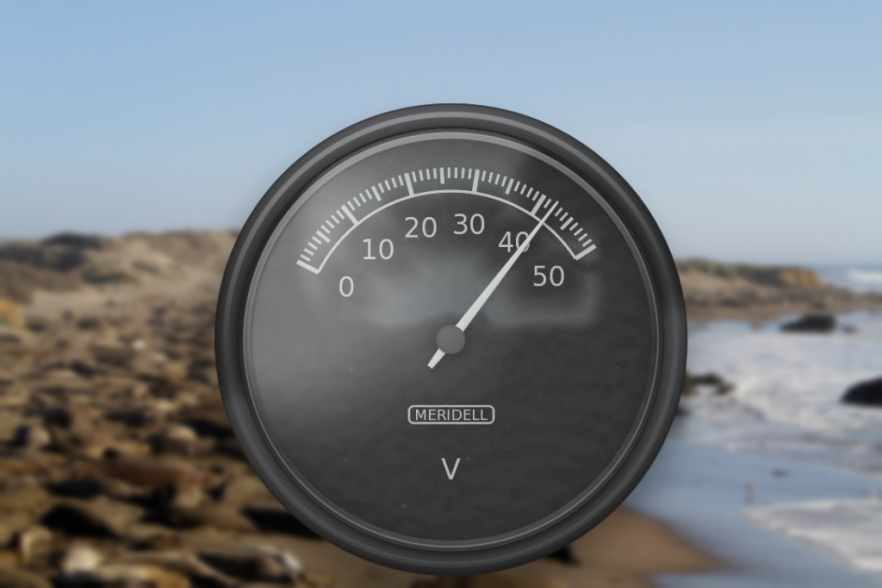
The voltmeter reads {"value": 42, "unit": "V"}
